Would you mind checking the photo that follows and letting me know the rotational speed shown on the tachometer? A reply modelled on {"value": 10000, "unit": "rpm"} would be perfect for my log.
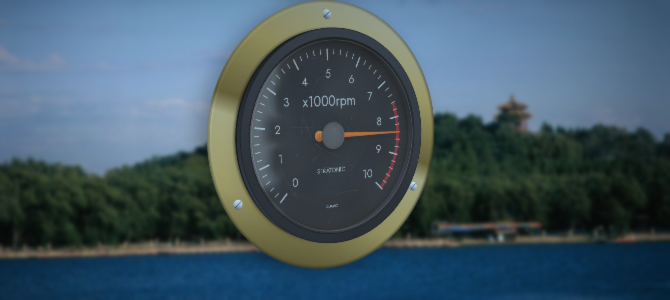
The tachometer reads {"value": 8400, "unit": "rpm"}
